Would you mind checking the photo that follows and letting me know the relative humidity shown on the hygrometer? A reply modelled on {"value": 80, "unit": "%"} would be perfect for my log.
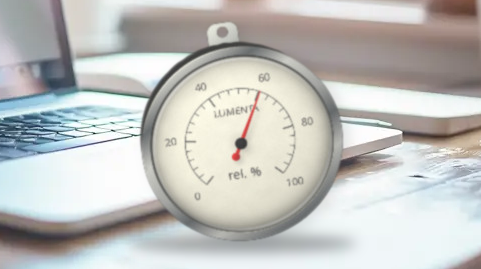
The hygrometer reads {"value": 60, "unit": "%"}
